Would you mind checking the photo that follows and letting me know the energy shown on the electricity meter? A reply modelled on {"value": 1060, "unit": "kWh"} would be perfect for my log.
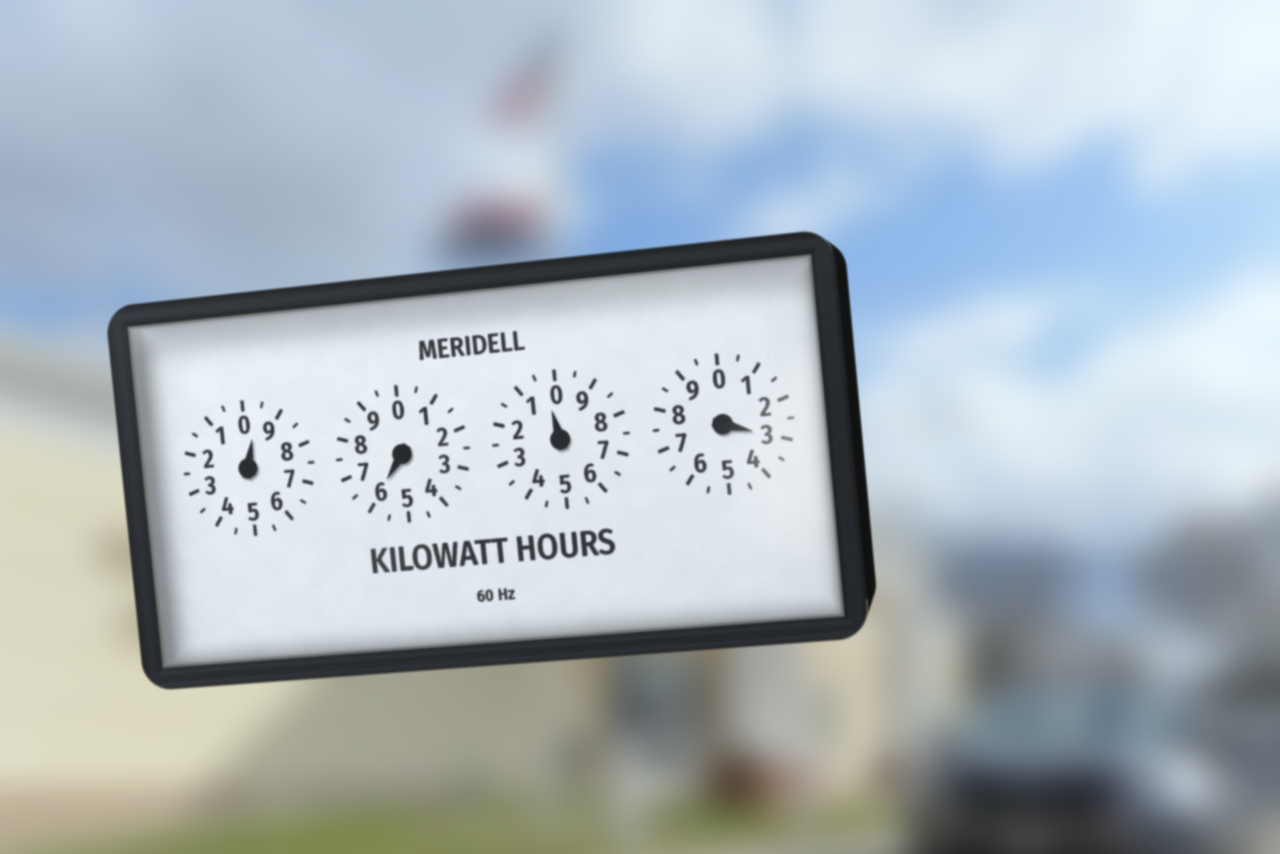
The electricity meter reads {"value": 9603, "unit": "kWh"}
